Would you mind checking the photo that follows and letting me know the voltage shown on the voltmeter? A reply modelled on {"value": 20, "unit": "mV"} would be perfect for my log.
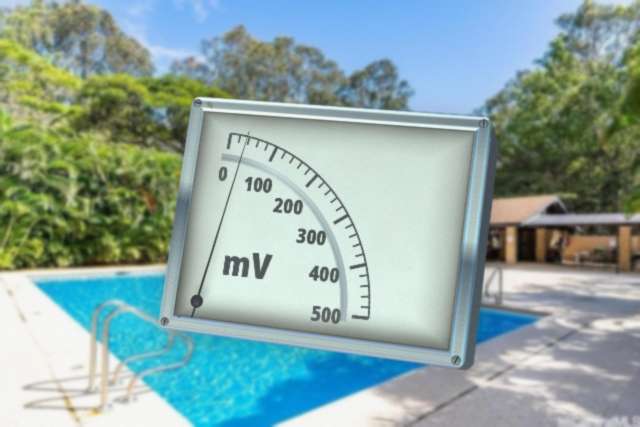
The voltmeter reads {"value": 40, "unit": "mV"}
